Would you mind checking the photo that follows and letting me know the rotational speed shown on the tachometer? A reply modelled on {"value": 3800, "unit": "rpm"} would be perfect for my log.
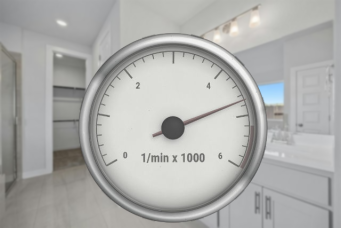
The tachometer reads {"value": 4700, "unit": "rpm"}
